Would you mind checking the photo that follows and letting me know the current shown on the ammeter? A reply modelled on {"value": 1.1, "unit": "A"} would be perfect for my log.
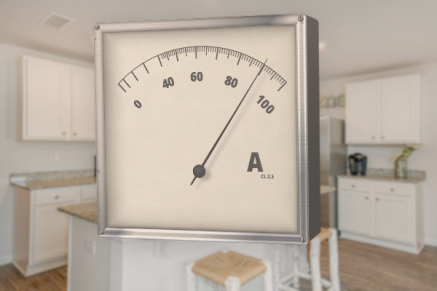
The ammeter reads {"value": 90, "unit": "A"}
